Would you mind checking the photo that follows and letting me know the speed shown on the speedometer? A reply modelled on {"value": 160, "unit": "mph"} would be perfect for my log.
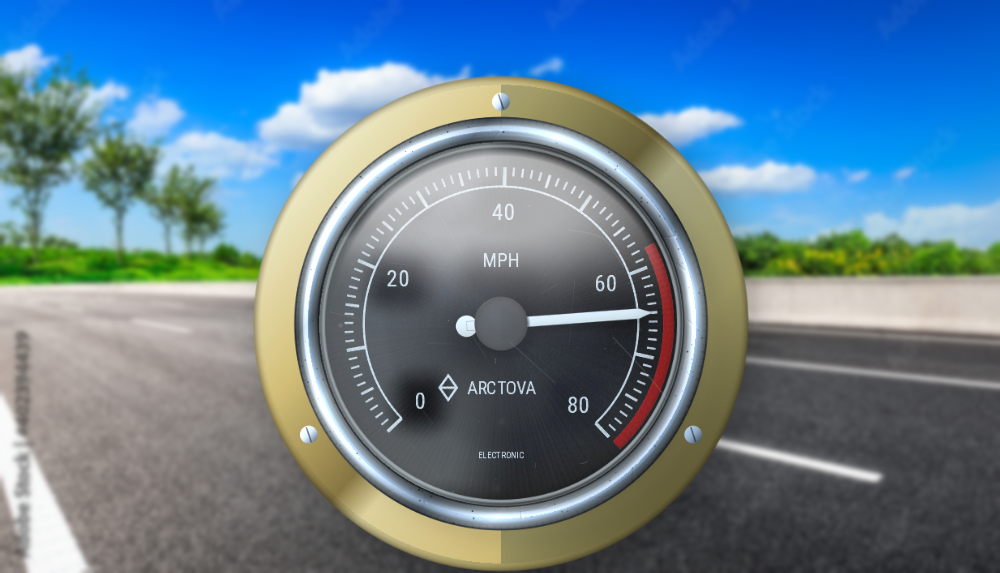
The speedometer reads {"value": 65, "unit": "mph"}
